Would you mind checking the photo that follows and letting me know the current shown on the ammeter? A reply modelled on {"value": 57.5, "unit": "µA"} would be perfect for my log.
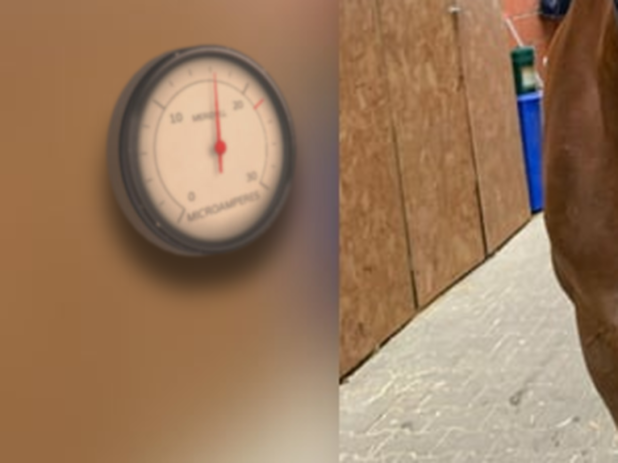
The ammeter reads {"value": 16, "unit": "µA"}
